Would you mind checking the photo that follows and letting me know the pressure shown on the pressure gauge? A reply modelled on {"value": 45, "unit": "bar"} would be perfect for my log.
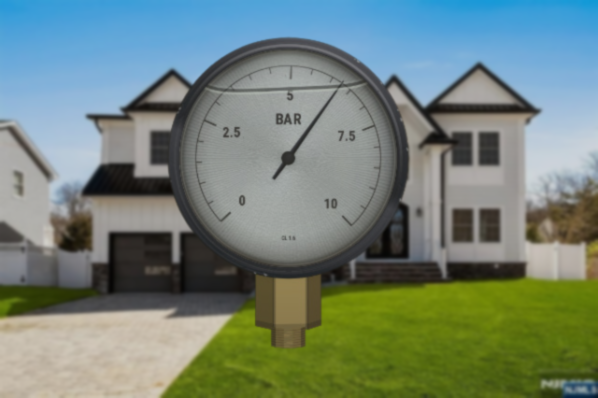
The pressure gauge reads {"value": 6.25, "unit": "bar"}
